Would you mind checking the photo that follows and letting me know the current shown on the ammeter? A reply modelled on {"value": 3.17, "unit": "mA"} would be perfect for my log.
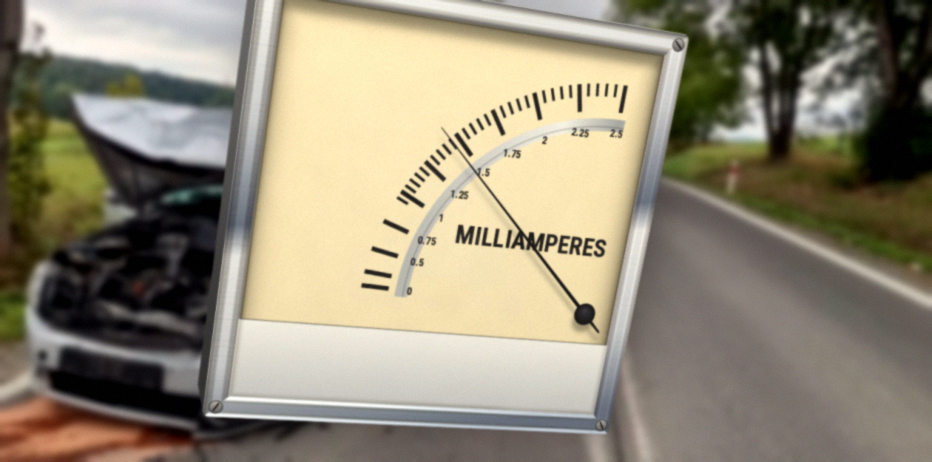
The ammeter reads {"value": 1.45, "unit": "mA"}
